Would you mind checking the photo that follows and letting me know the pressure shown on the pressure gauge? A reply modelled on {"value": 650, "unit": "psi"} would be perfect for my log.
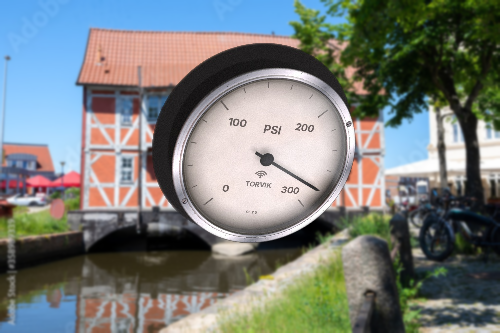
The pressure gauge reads {"value": 280, "unit": "psi"}
